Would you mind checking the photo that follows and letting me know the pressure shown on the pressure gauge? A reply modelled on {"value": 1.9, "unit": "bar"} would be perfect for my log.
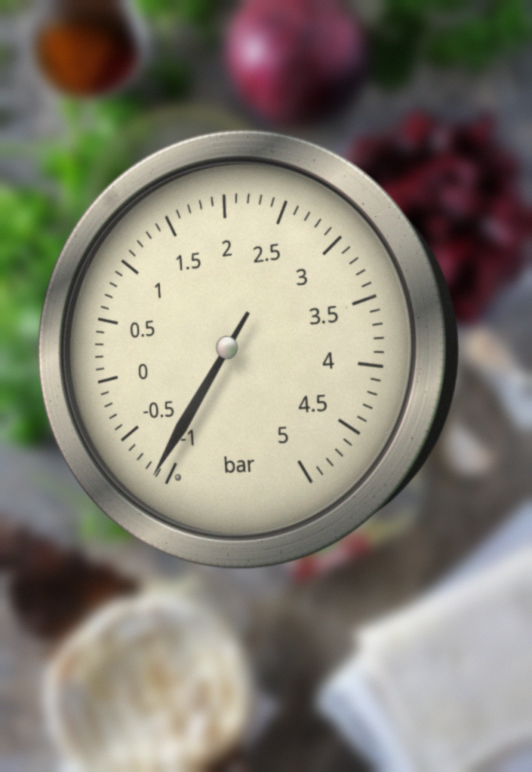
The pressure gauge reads {"value": -0.9, "unit": "bar"}
